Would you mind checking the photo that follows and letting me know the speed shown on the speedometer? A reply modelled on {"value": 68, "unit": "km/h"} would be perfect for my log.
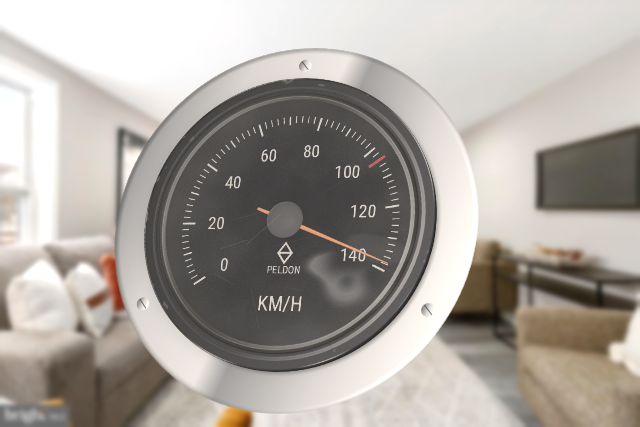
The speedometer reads {"value": 138, "unit": "km/h"}
